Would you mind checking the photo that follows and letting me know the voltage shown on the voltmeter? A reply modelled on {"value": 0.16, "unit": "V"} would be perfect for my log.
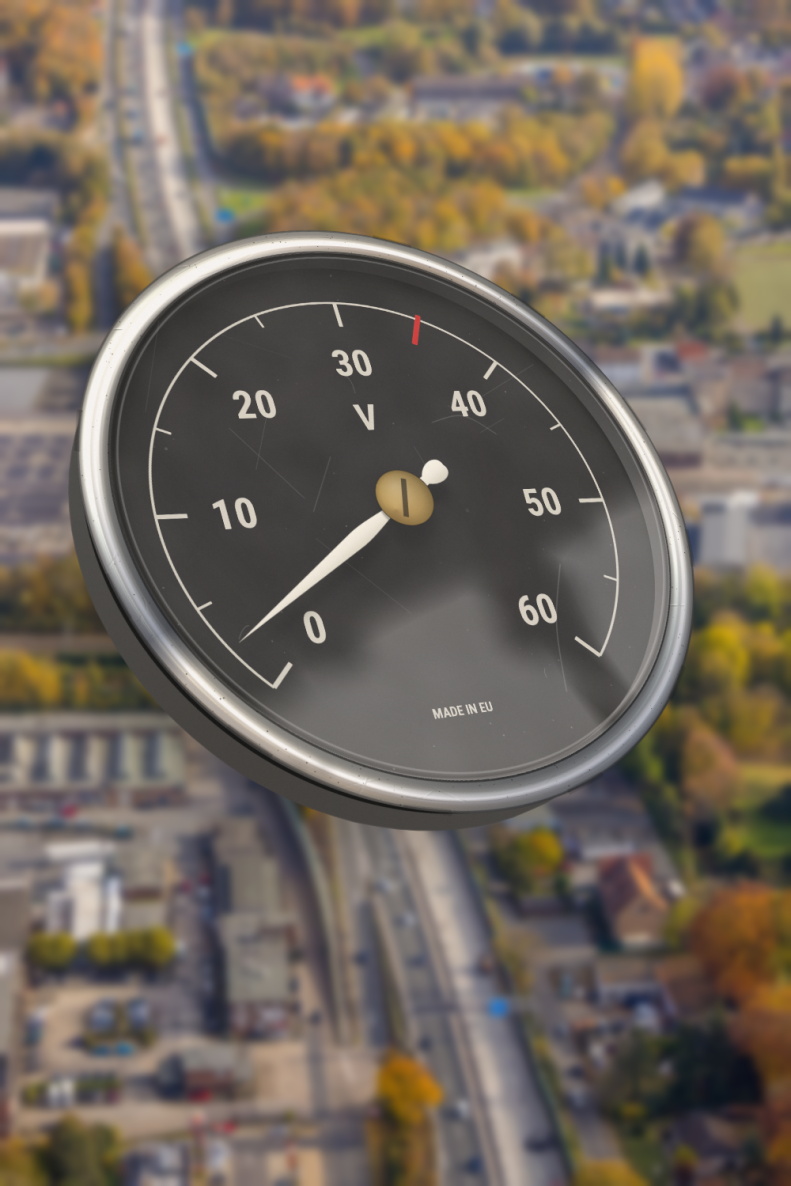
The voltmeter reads {"value": 2.5, "unit": "V"}
